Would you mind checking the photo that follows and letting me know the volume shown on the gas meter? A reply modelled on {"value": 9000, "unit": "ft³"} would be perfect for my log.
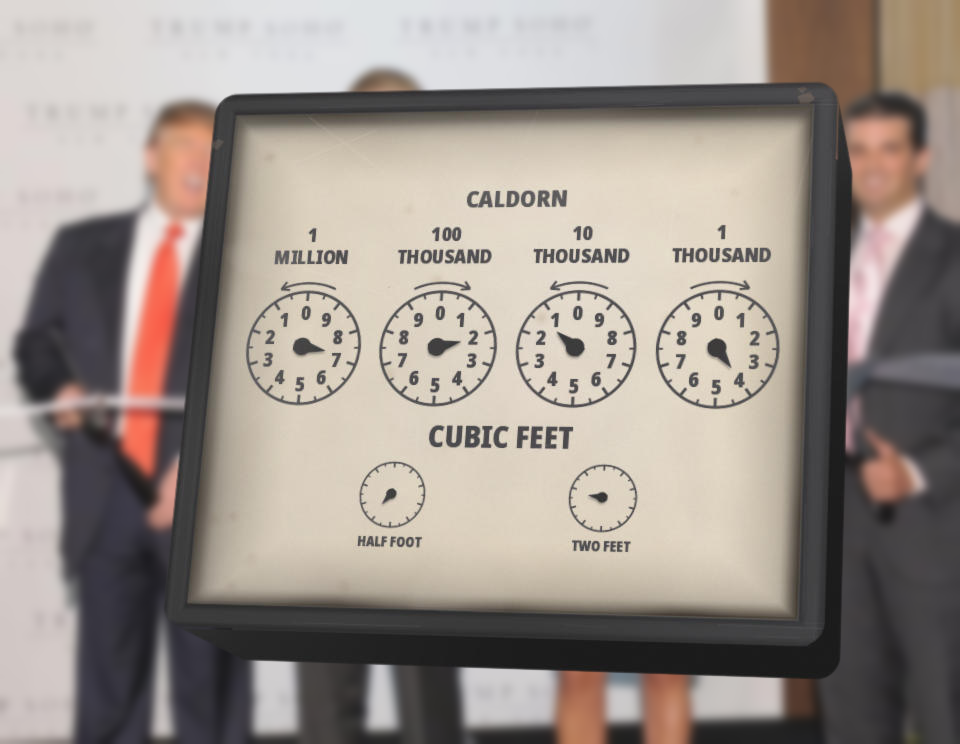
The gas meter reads {"value": 721400, "unit": "ft³"}
